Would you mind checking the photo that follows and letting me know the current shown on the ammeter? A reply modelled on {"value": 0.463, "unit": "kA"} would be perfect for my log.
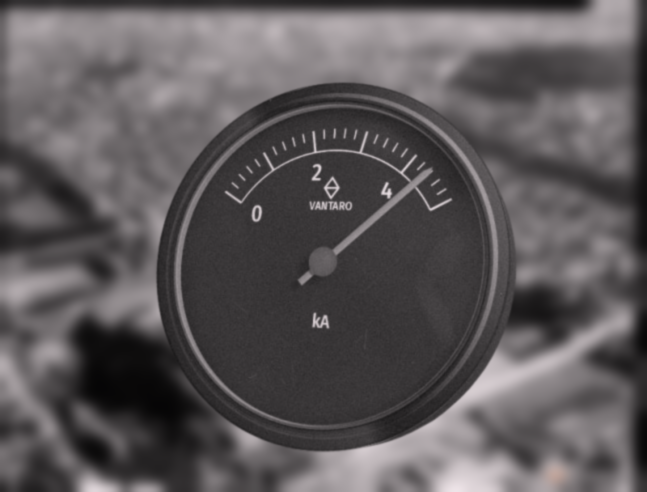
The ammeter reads {"value": 4.4, "unit": "kA"}
